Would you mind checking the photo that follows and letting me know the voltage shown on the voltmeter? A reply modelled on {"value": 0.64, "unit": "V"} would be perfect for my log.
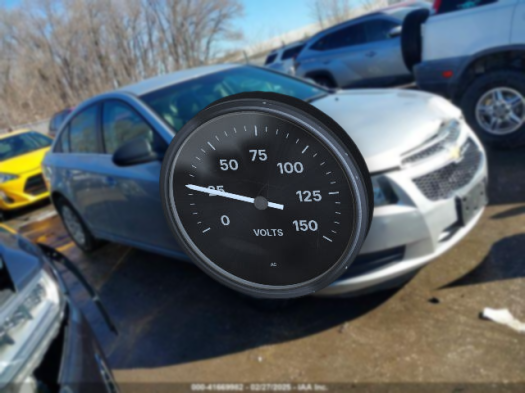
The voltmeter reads {"value": 25, "unit": "V"}
